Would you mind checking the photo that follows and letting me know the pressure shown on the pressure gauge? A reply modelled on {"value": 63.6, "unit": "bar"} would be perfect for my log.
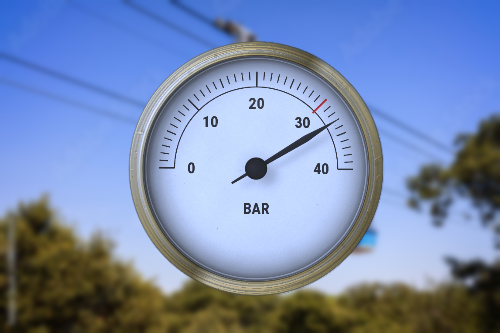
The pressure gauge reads {"value": 33, "unit": "bar"}
